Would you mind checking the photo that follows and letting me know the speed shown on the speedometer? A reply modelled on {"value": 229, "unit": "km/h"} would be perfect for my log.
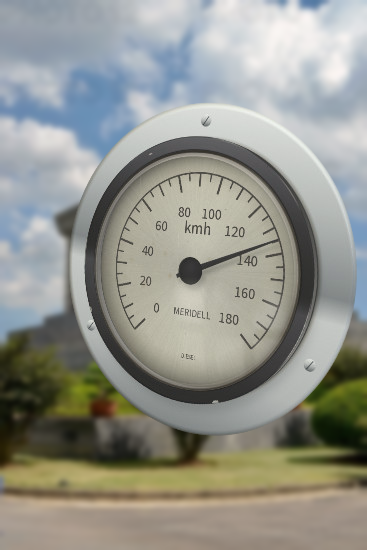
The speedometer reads {"value": 135, "unit": "km/h"}
